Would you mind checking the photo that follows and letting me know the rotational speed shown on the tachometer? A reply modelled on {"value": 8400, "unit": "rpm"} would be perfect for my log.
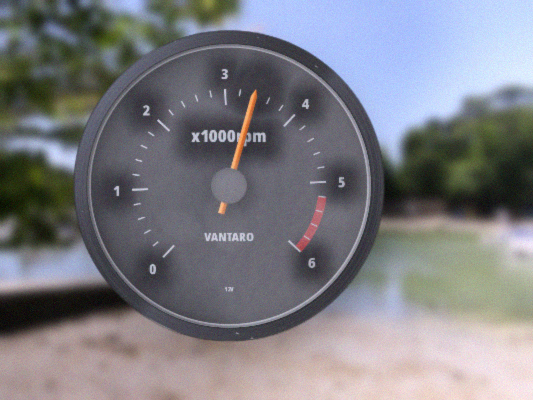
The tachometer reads {"value": 3400, "unit": "rpm"}
